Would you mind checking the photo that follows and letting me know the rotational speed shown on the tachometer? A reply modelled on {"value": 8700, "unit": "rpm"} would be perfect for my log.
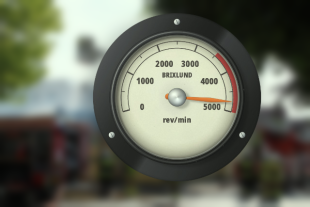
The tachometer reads {"value": 4750, "unit": "rpm"}
